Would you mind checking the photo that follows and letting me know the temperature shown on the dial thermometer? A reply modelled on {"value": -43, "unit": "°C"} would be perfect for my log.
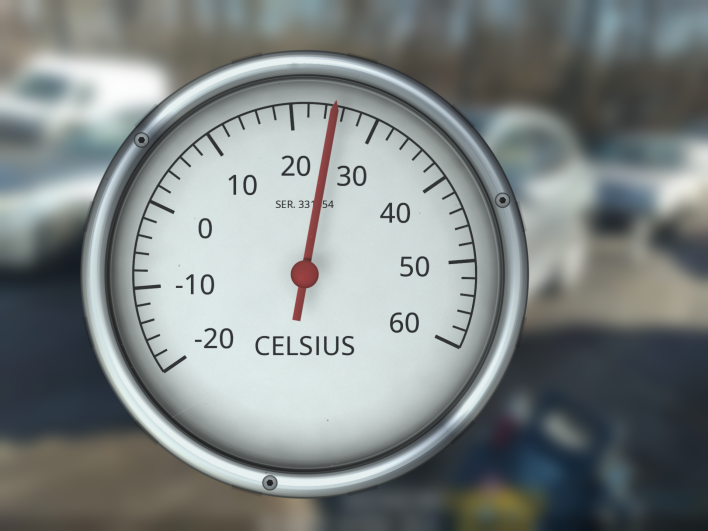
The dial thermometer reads {"value": 25, "unit": "°C"}
